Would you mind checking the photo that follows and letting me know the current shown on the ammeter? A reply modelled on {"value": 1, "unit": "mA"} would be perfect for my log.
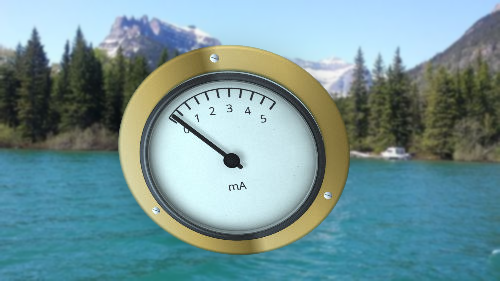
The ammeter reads {"value": 0.25, "unit": "mA"}
